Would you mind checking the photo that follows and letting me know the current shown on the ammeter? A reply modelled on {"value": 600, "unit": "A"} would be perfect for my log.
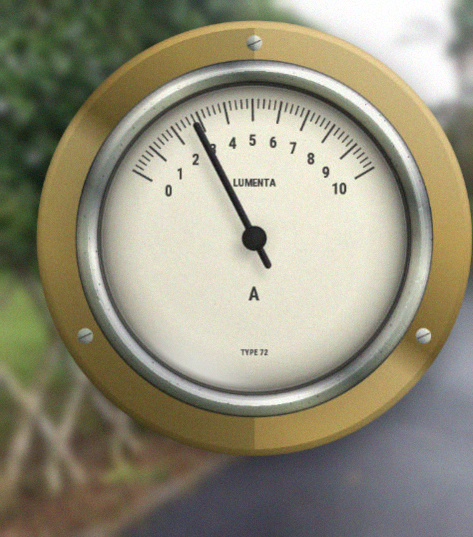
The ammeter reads {"value": 2.8, "unit": "A"}
